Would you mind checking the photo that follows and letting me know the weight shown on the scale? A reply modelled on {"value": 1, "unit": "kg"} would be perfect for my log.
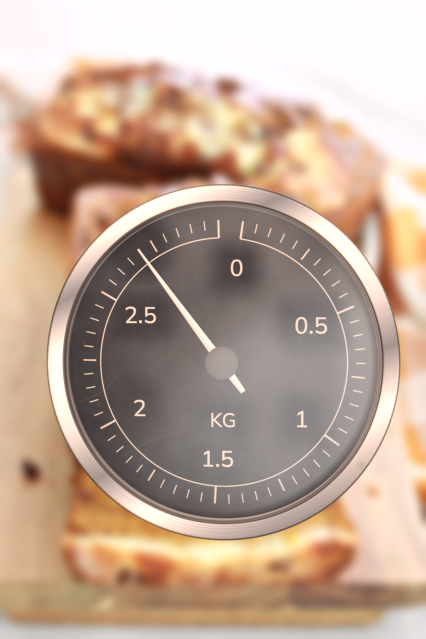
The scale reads {"value": 2.7, "unit": "kg"}
